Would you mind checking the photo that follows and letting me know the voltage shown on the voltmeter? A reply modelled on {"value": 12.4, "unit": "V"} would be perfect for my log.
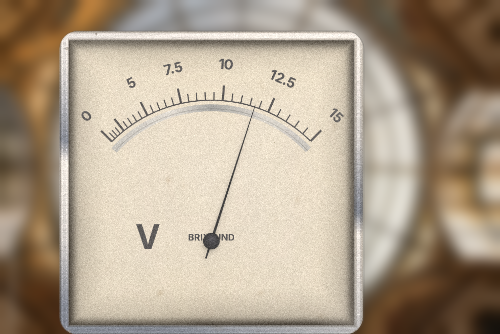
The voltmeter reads {"value": 11.75, "unit": "V"}
